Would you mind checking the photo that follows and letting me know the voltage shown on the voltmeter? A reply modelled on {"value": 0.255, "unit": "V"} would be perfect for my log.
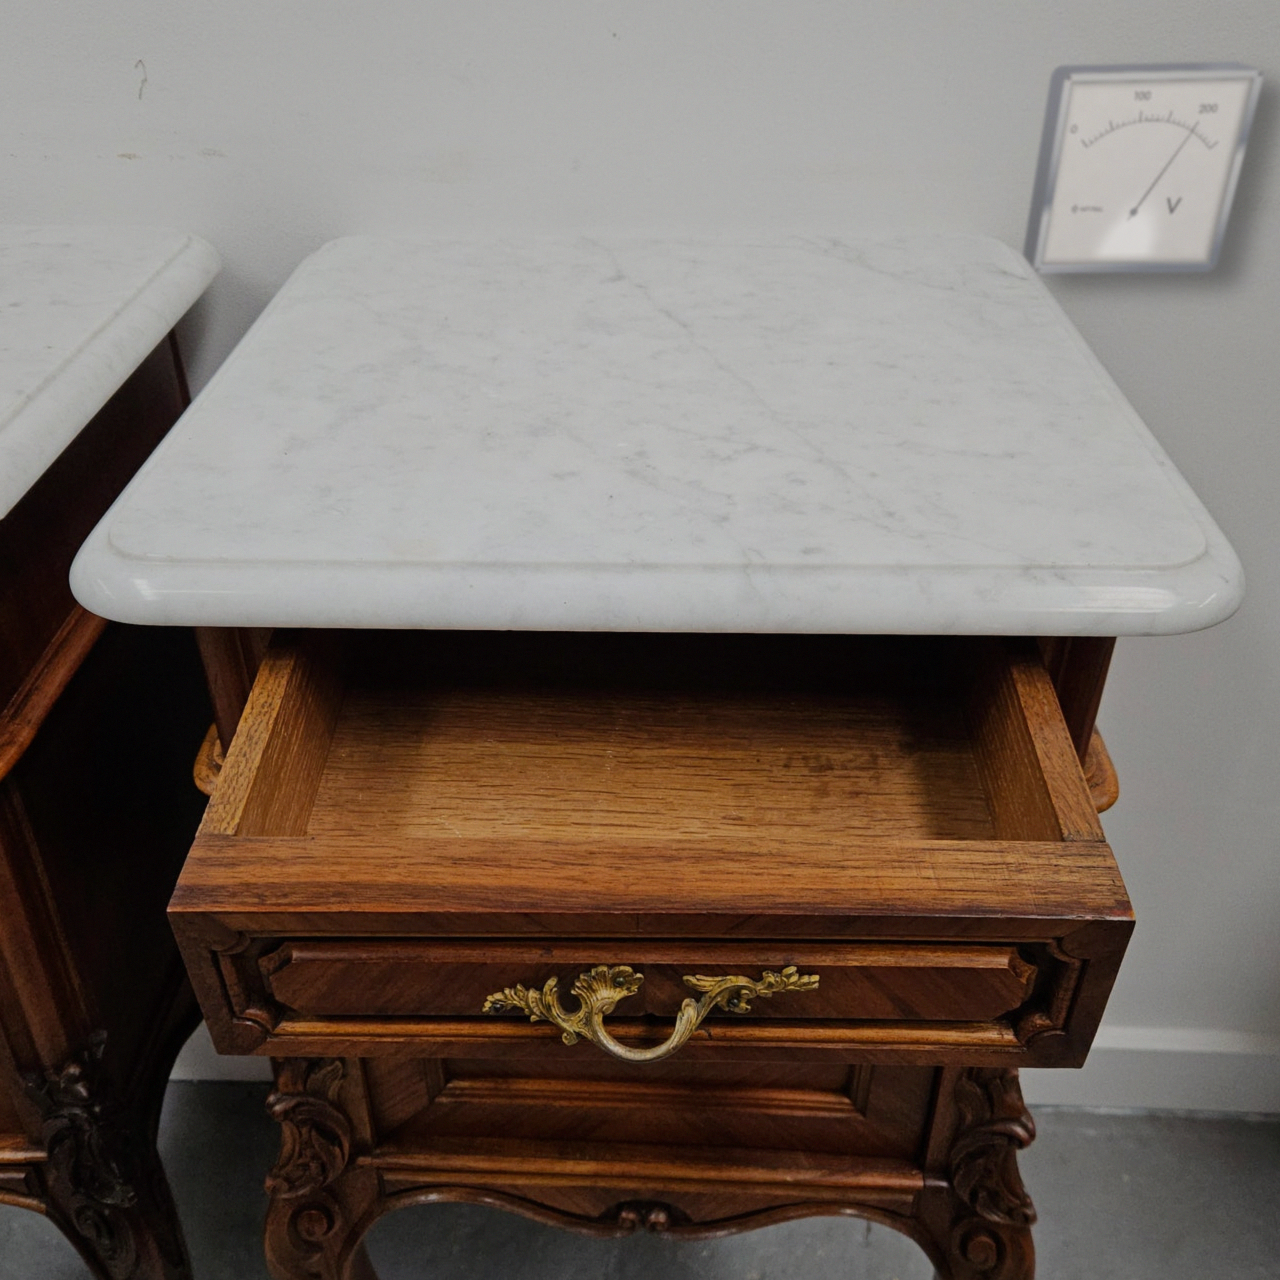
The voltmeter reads {"value": 200, "unit": "V"}
